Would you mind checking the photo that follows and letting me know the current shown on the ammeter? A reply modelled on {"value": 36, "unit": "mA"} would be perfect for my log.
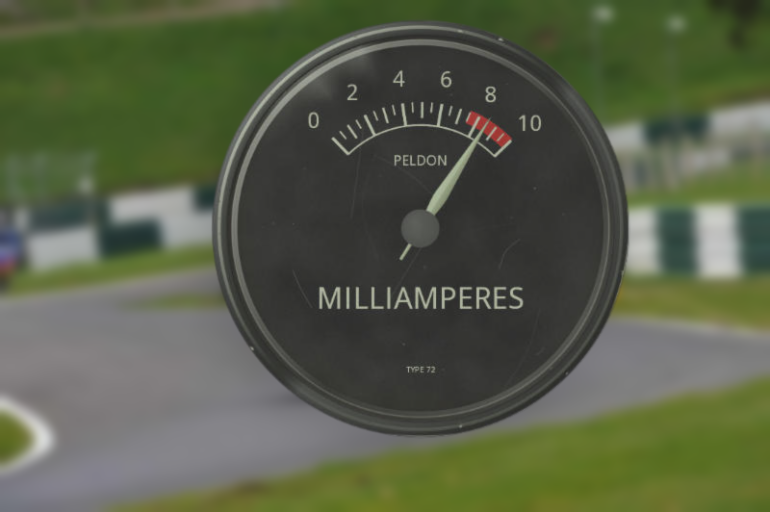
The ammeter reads {"value": 8.5, "unit": "mA"}
